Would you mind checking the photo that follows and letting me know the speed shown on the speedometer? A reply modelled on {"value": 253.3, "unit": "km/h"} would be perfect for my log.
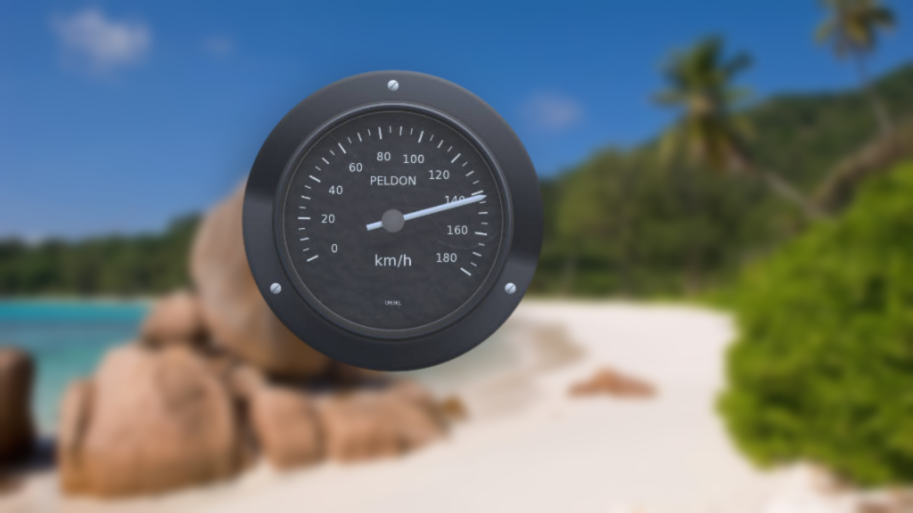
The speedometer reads {"value": 142.5, "unit": "km/h"}
